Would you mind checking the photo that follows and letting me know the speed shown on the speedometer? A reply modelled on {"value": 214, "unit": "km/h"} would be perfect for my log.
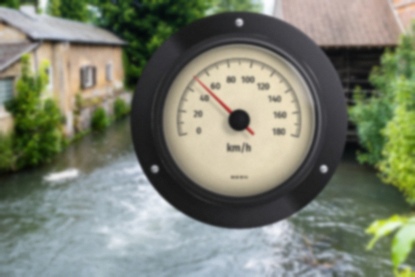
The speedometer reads {"value": 50, "unit": "km/h"}
